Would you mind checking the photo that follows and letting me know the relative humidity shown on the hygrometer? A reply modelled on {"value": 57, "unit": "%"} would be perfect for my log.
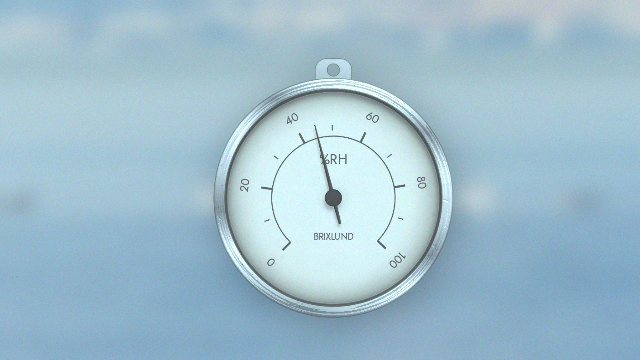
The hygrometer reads {"value": 45, "unit": "%"}
